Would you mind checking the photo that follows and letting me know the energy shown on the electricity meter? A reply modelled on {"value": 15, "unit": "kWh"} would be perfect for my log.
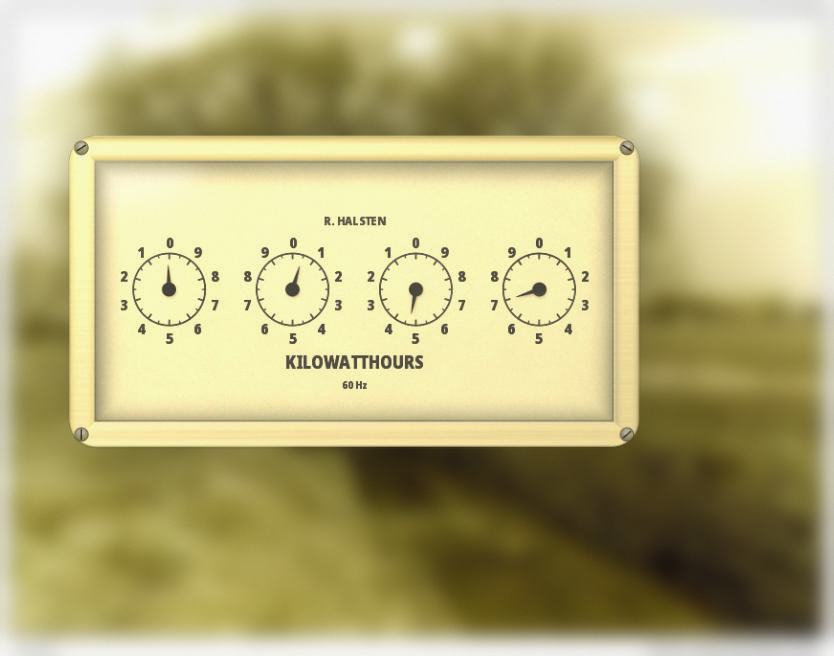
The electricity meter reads {"value": 47, "unit": "kWh"}
